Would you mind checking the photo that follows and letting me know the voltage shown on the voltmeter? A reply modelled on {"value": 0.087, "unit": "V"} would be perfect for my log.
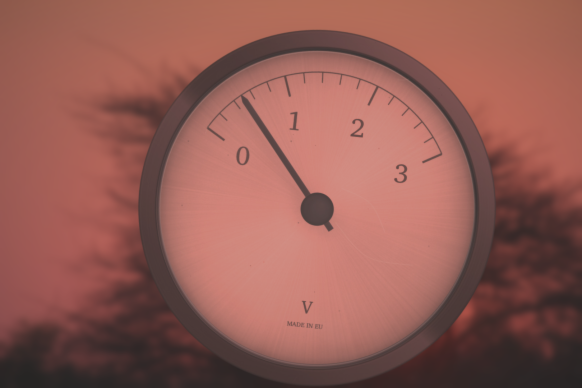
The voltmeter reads {"value": 0.5, "unit": "V"}
